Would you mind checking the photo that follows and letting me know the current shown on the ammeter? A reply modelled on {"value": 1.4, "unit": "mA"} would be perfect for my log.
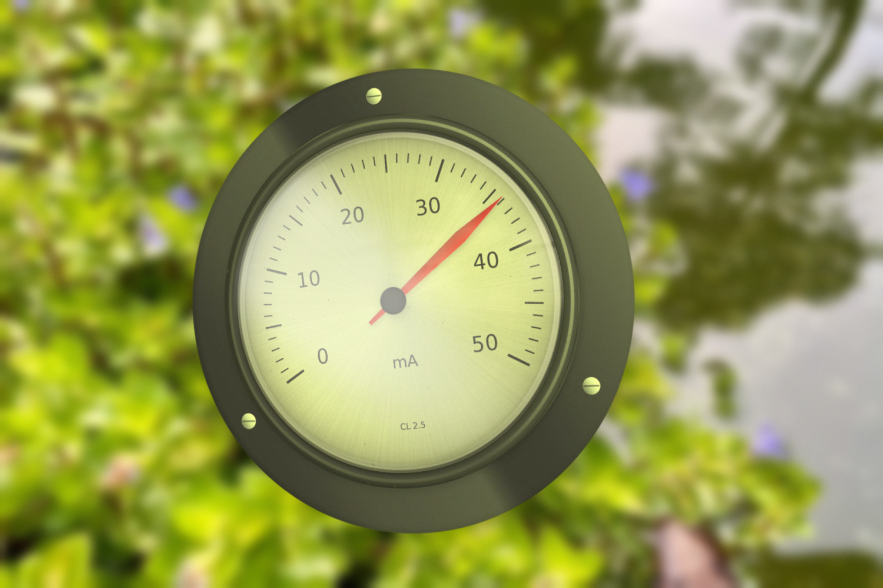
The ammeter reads {"value": 36, "unit": "mA"}
